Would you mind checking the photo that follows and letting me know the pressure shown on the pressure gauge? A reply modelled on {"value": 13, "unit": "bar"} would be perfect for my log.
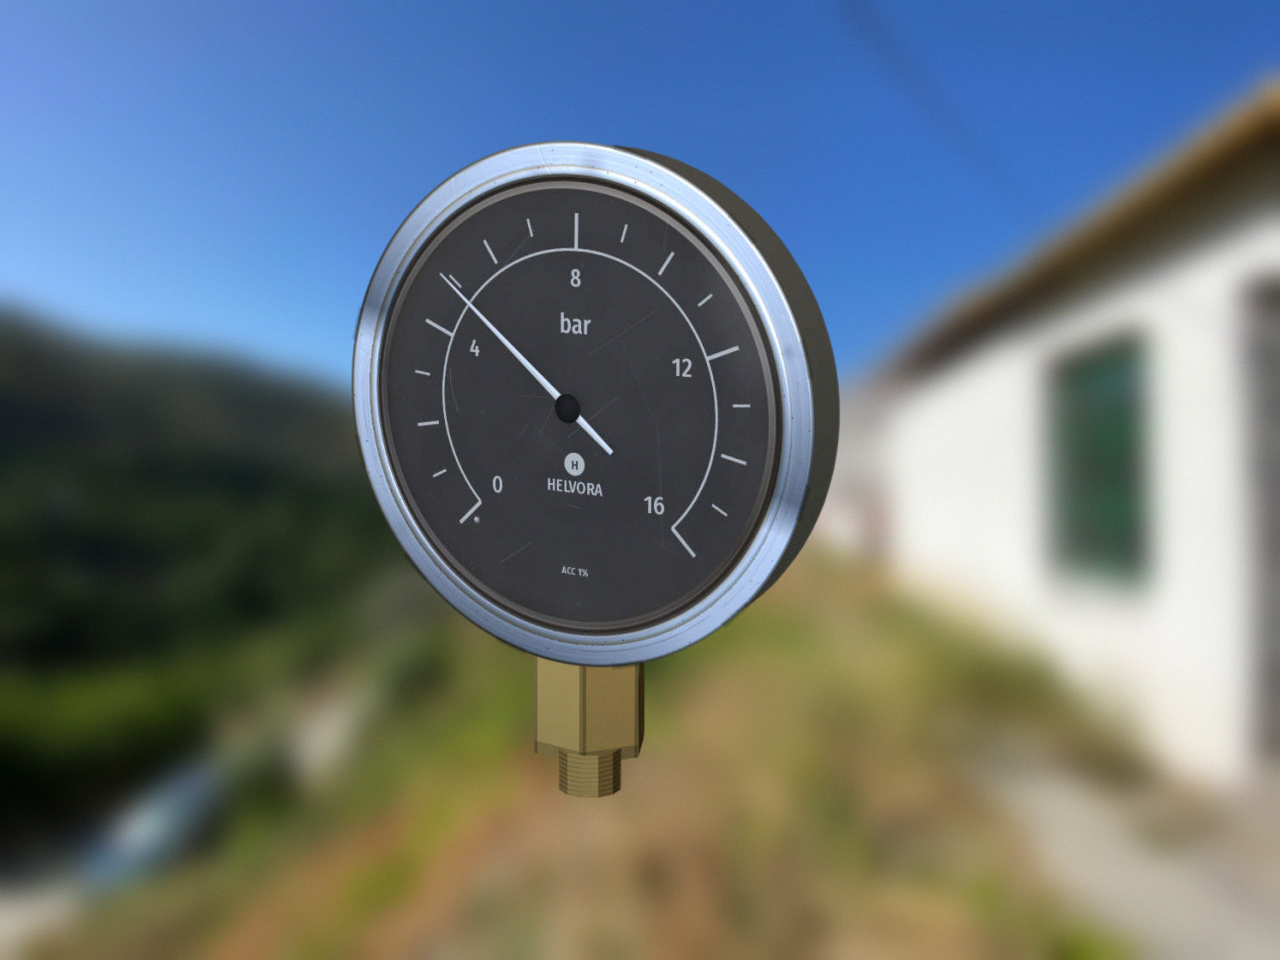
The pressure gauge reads {"value": 5, "unit": "bar"}
